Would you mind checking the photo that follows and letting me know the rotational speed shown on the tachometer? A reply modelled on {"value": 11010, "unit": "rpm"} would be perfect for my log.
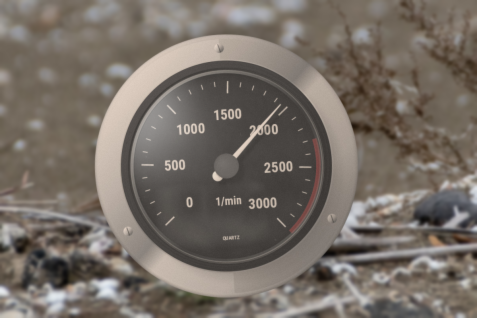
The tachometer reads {"value": 1950, "unit": "rpm"}
